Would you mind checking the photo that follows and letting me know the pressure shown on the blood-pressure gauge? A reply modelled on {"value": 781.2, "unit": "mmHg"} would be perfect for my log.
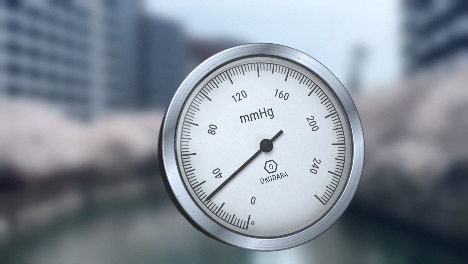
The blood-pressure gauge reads {"value": 30, "unit": "mmHg"}
